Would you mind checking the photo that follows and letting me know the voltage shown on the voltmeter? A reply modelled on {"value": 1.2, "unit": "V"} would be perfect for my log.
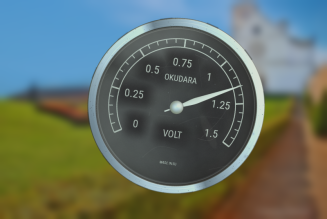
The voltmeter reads {"value": 1.15, "unit": "V"}
